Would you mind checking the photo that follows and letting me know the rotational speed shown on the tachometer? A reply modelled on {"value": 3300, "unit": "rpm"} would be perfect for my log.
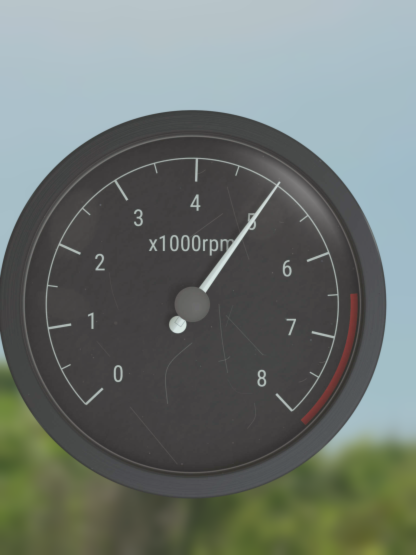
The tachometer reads {"value": 5000, "unit": "rpm"}
